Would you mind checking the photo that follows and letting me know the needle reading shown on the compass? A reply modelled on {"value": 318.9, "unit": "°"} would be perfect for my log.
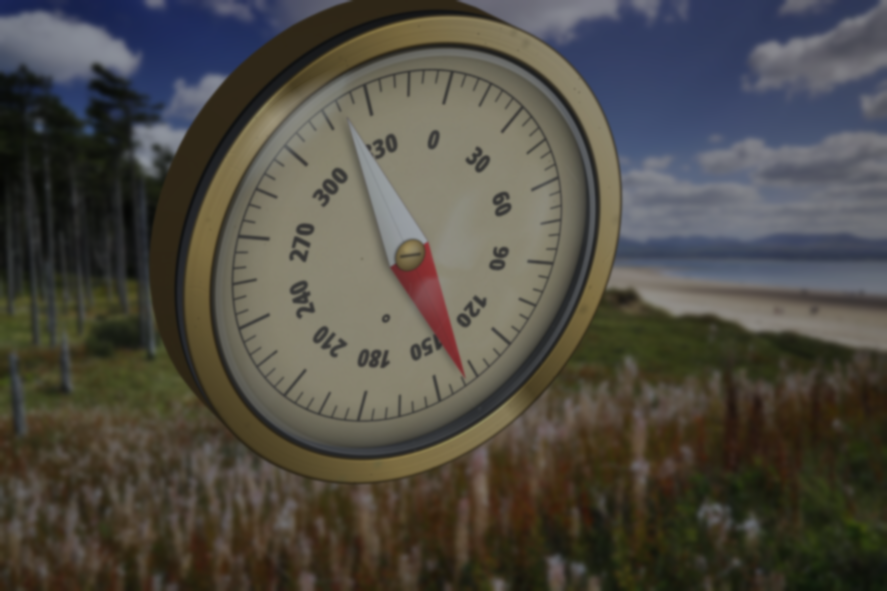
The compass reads {"value": 140, "unit": "°"}
